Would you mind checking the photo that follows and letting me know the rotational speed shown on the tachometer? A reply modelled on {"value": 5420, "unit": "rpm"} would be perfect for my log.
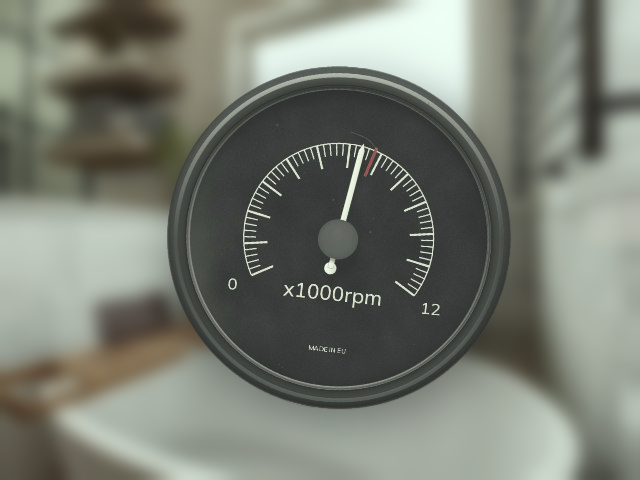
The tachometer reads {"value": 6400, "unit": "rpm"}
